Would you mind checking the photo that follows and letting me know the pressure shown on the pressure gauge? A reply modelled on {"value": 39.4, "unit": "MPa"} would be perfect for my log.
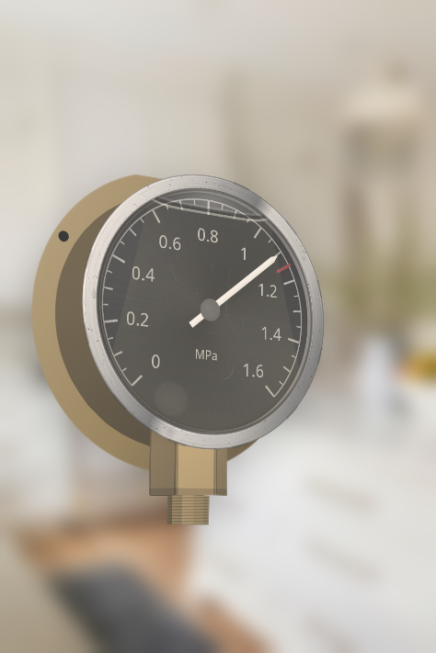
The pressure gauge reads {"value": 1.1, "unit": "MPa"}
